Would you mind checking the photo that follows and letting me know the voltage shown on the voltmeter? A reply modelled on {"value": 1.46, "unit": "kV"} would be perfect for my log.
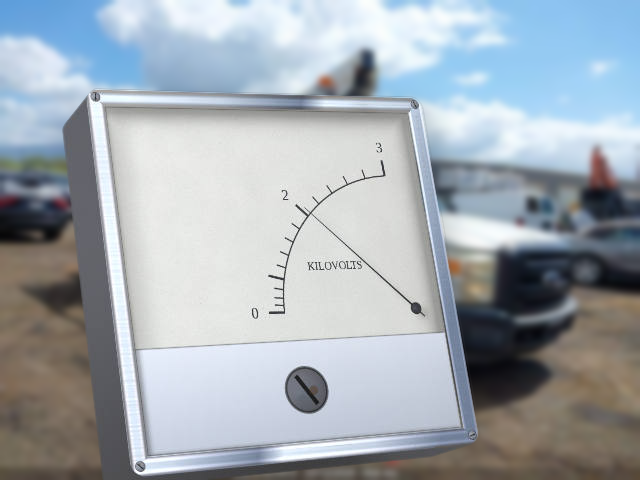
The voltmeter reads {"value": 2, "unit": "kV"}
